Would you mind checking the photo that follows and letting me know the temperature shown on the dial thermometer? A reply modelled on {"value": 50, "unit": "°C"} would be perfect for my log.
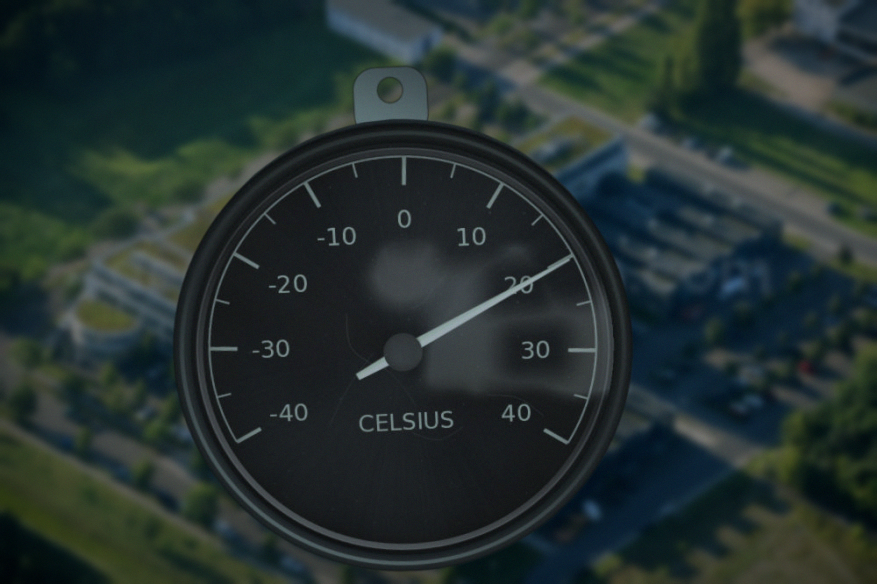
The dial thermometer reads {"value": 20, "unit": "°C"}
